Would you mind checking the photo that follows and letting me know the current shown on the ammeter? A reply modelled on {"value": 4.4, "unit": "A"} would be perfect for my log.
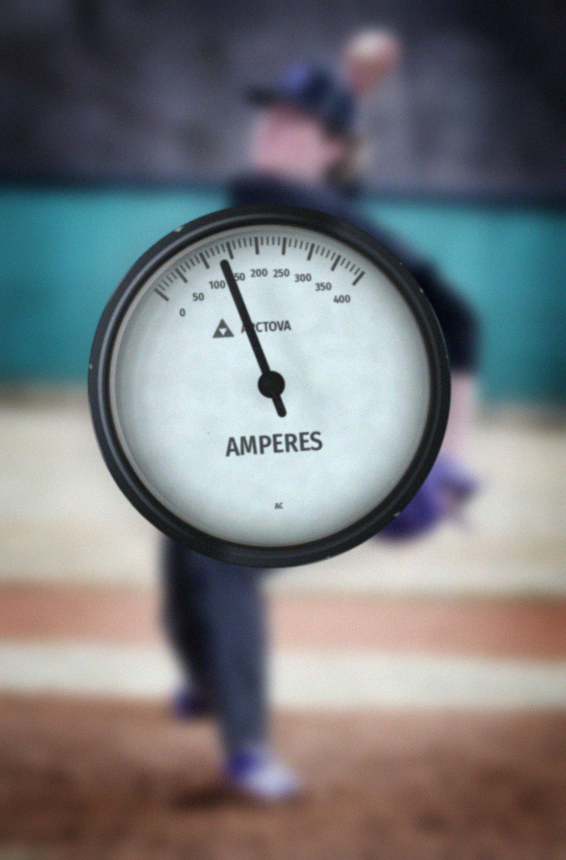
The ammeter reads {"value": 130, "unit": "A"}
